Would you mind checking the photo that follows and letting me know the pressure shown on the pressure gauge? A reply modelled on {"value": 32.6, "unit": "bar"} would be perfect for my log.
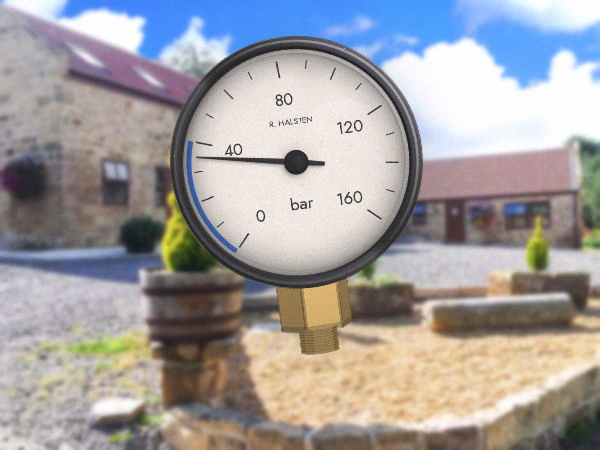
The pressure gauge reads {"value": 35, "unit": "bar"}
